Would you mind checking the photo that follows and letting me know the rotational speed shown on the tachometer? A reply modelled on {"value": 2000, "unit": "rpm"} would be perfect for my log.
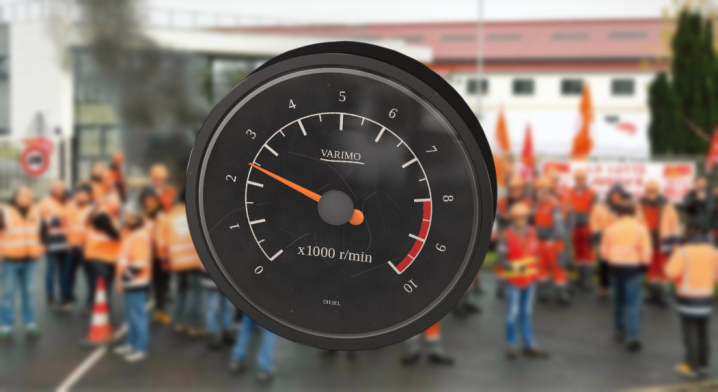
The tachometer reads {"value": 2500, "unit": "rpm"}
